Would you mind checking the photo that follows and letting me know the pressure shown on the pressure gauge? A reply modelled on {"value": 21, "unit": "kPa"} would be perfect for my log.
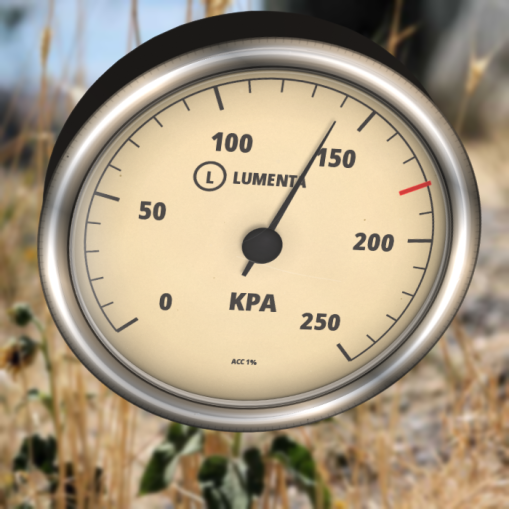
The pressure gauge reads {"value": 140, "unit": "kPa"}
